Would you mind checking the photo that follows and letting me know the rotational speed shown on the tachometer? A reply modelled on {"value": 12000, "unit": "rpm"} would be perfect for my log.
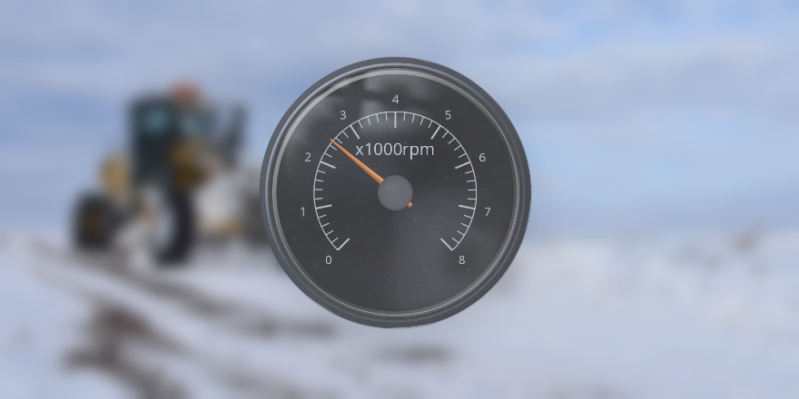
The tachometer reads {"value": 2500, "unit": "rpm"}
